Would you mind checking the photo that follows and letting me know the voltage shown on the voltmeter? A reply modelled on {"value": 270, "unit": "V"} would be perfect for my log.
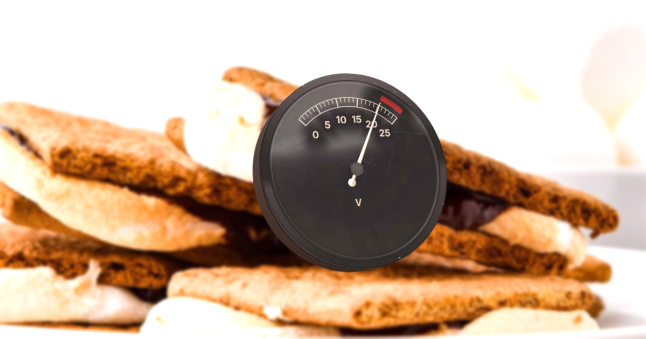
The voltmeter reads {"value": 20, "unit": "V"}
